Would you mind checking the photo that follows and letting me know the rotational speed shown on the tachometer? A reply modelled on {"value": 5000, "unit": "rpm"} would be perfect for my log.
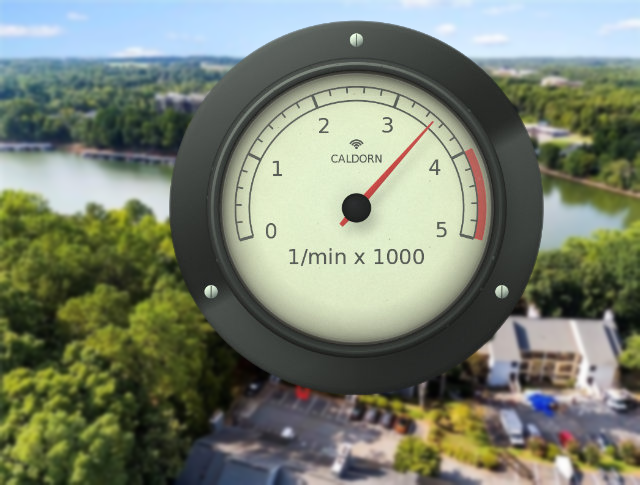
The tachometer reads {"value": 3500, "unit": "rpm"}
